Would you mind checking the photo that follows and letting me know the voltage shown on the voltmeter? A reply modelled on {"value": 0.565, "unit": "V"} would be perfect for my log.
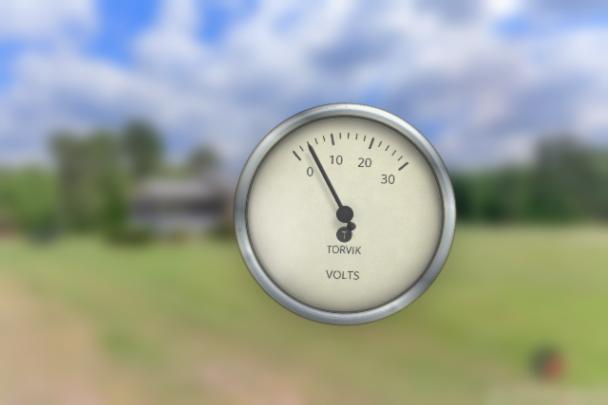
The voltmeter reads {"value": 4, "unit": "V"}
